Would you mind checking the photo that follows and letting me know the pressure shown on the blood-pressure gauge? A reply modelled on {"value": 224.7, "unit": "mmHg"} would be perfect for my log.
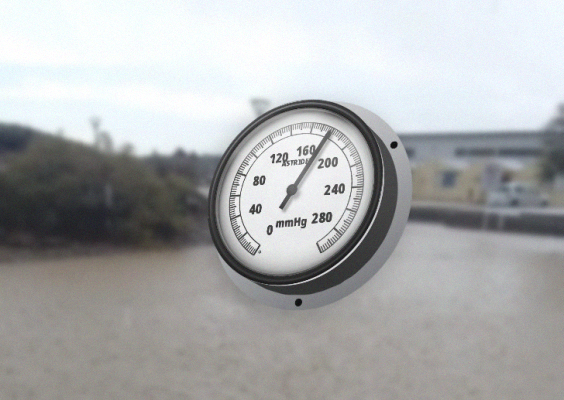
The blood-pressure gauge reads {"value": 180, "unit": "mmHg"}
